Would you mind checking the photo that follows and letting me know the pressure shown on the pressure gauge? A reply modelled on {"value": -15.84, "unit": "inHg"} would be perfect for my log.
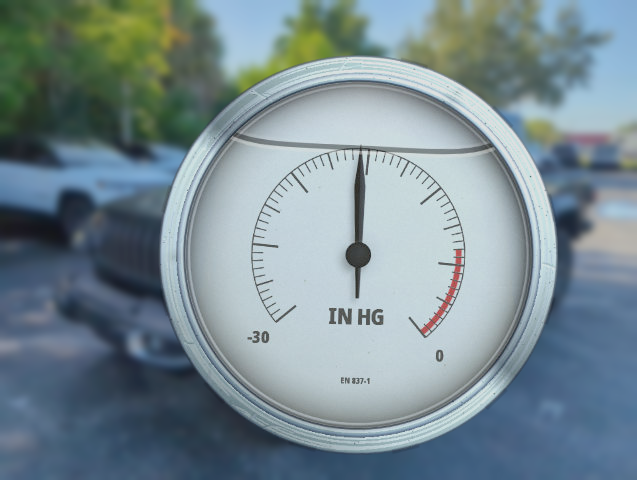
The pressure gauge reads {"value": -15.5, "unit": "inHg"}
